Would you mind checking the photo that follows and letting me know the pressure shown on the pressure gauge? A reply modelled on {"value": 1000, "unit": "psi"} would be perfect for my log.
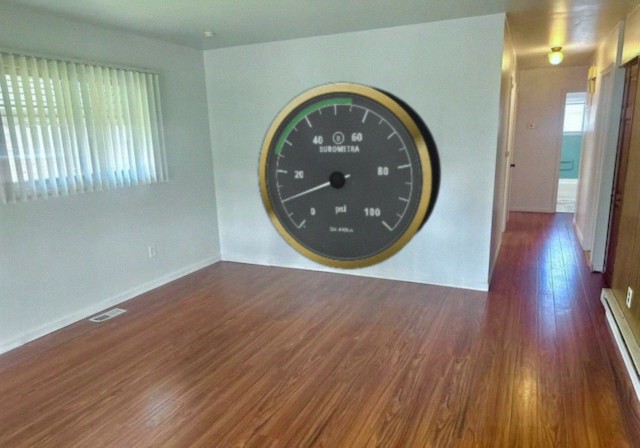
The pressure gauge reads {"value": 10, "unit": "psi"}
